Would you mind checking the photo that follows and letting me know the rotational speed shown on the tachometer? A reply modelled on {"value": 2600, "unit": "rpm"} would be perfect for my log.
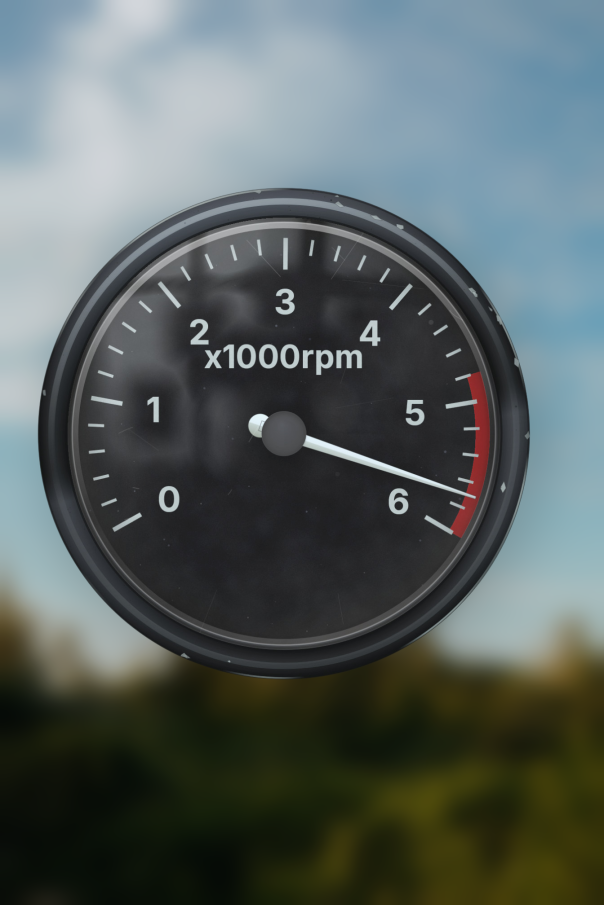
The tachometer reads {"value": 5700, "unit": "rpm"}
